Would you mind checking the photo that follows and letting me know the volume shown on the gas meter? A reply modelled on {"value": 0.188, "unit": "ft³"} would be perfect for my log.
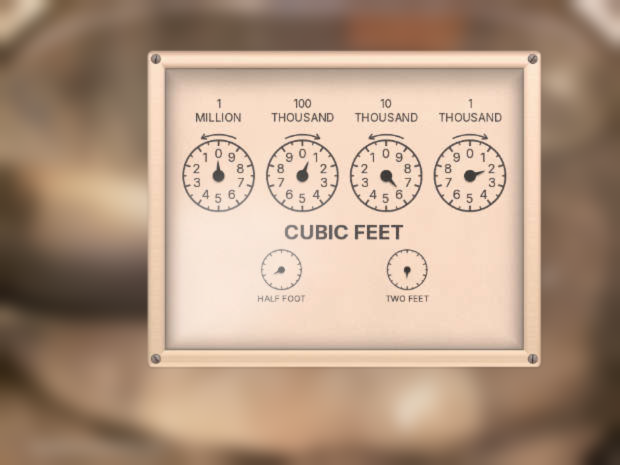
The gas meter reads {"value": 6200, "unit": "ft³"}
